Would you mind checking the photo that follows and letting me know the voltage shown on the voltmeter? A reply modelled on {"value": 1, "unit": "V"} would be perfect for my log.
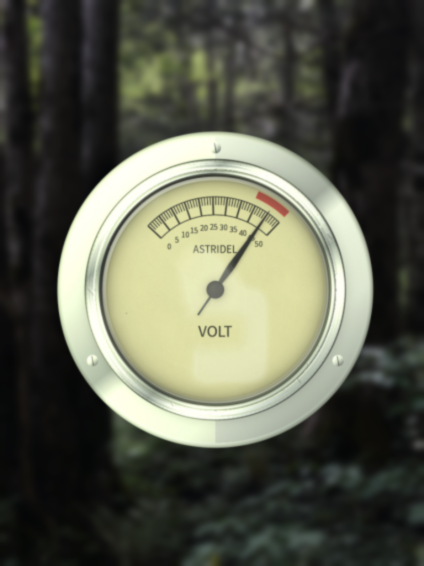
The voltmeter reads {"value": 45, "unit": "V"}
